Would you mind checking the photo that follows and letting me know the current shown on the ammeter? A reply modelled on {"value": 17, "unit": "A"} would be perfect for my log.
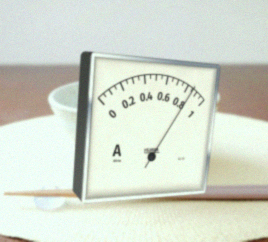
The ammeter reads {"value": 0.85, "unit": "A"}
